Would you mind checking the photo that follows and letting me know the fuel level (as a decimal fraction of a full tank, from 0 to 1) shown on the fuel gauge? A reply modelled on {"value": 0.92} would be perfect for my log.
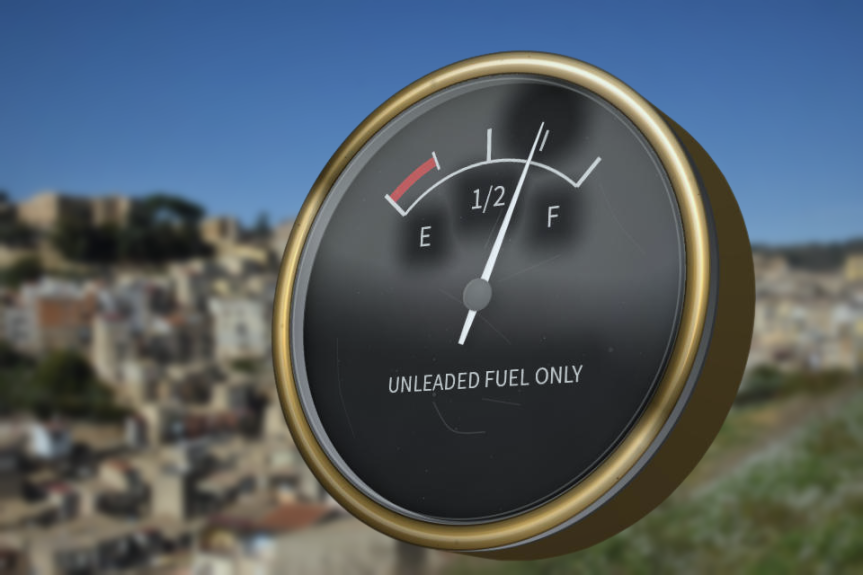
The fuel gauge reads {"value": 0.75}
